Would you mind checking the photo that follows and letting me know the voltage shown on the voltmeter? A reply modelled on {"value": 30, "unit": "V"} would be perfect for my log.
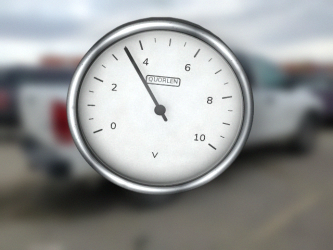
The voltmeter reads {"value": 3.5, "unit": "V"}
